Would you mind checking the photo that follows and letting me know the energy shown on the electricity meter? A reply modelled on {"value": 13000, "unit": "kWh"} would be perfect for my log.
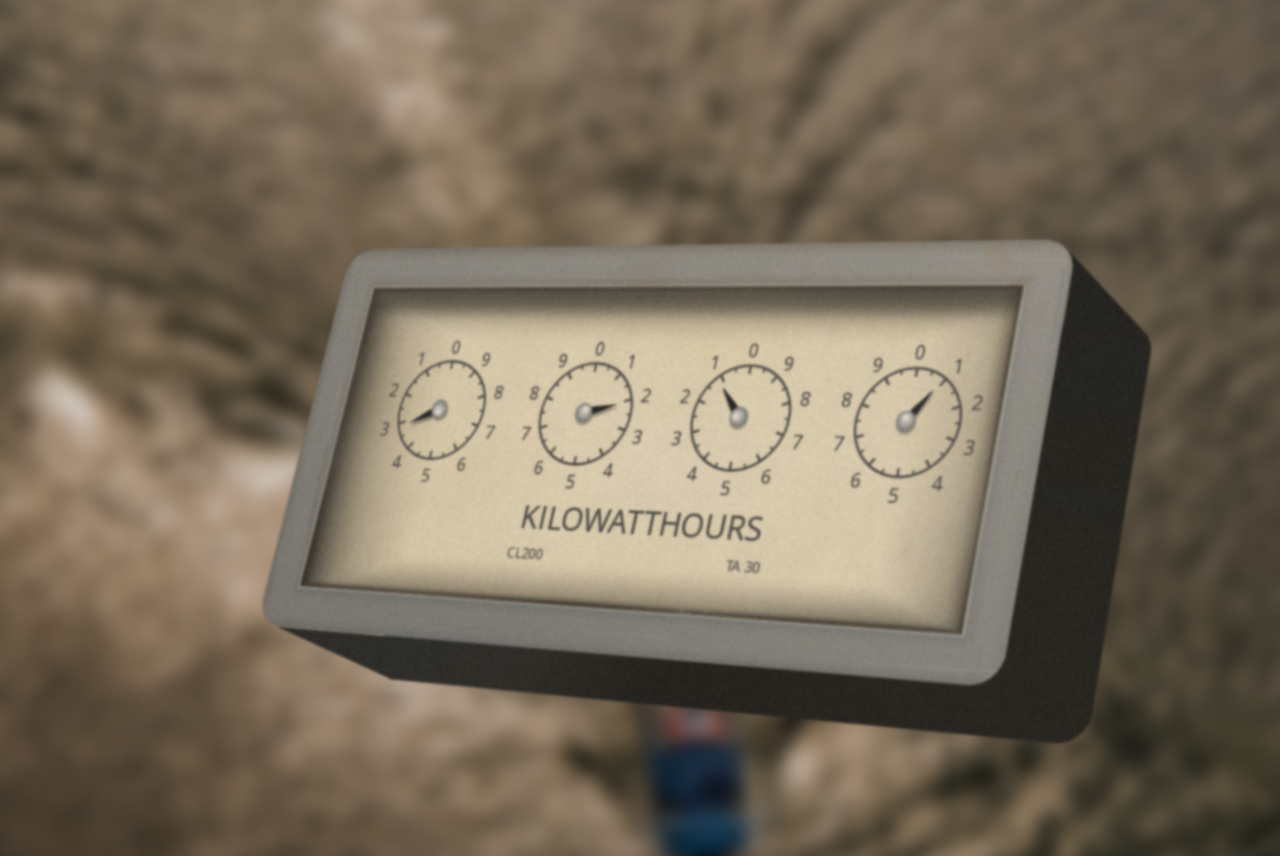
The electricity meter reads {"value": 3211, "unit": "kWh"}
